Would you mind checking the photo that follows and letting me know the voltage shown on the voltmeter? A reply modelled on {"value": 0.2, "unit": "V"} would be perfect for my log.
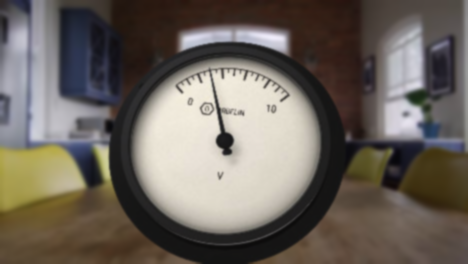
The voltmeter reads {"value": 3, "unit": "V"}
